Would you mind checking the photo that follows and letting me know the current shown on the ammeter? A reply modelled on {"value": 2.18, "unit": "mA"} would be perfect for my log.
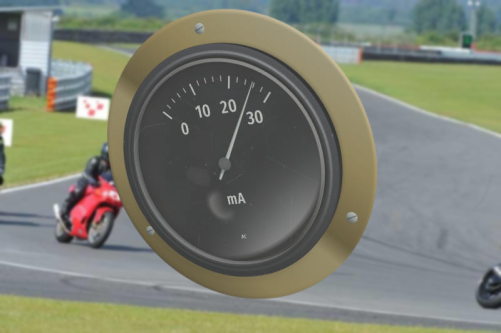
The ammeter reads {"value": 26, "unit": "mA"}
